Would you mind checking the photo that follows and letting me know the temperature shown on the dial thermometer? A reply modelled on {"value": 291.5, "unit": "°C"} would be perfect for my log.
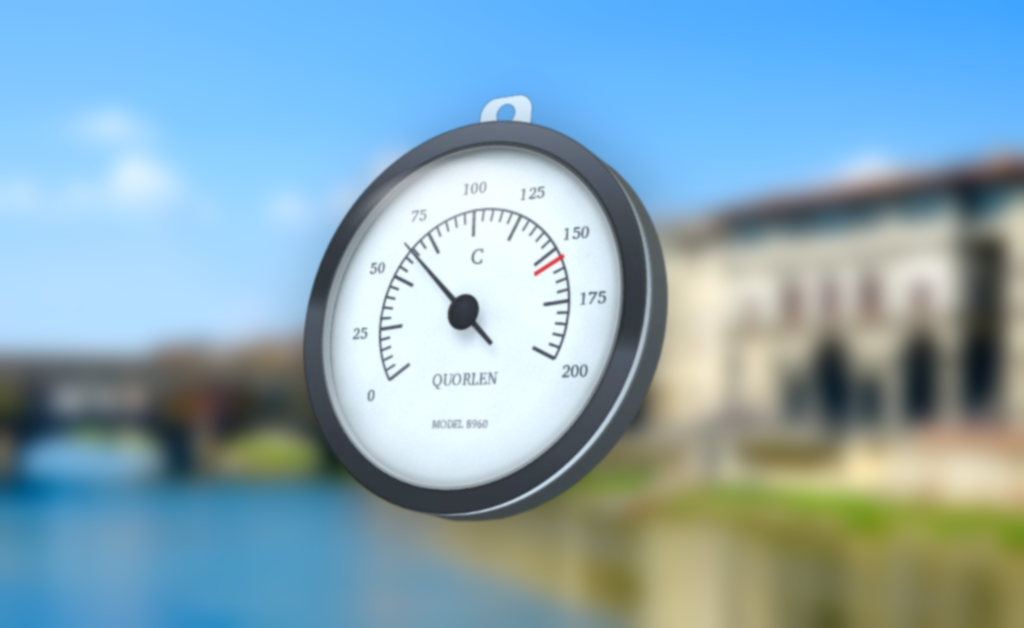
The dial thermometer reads {"value": 65, "unit": "°C"}
